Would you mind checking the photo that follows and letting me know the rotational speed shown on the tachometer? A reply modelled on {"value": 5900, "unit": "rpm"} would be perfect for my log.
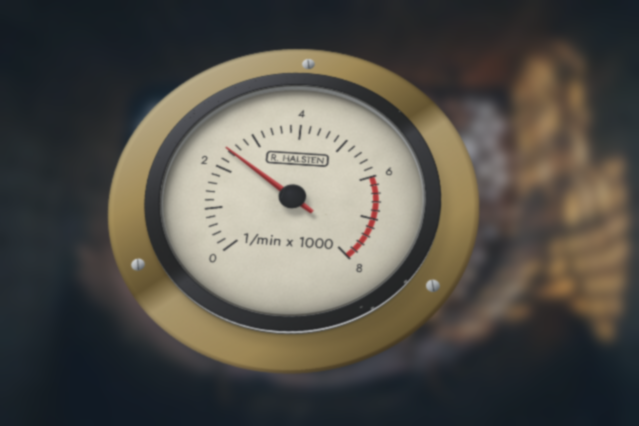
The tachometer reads {"value": 2400, "unit": "rpm"}
